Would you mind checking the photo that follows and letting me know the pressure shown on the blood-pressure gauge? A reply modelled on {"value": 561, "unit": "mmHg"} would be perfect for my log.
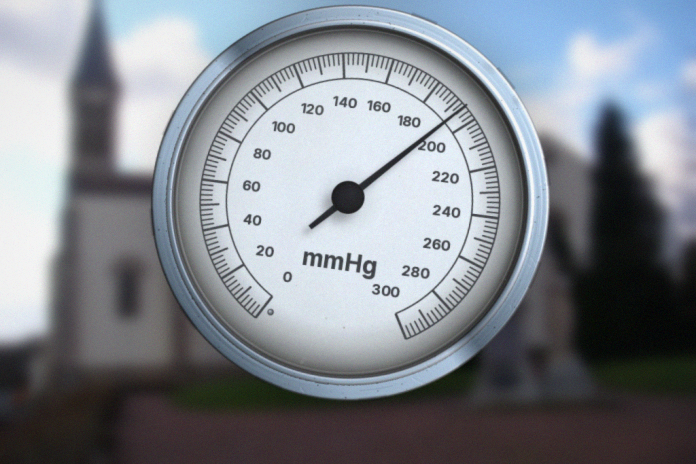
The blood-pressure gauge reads {"value": 194, "unit": "mmHg"}
